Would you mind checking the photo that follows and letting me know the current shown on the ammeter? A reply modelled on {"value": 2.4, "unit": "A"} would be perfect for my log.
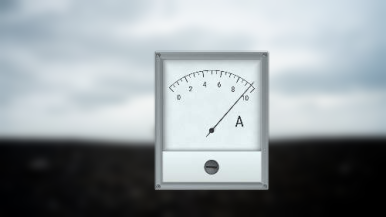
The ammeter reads {"value": 9.5, "unit": "A"}
